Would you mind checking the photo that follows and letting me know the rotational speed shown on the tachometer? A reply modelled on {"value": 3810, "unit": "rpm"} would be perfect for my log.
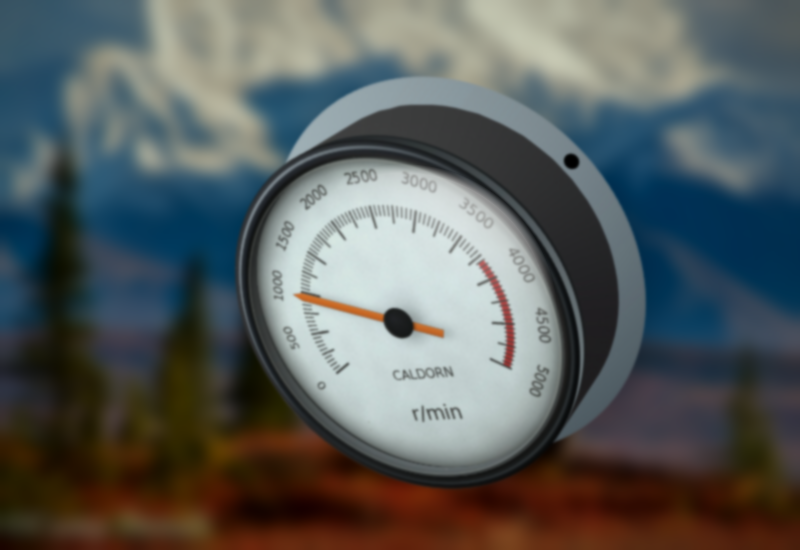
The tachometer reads {"value": 1000, "unit": "rpm"}
